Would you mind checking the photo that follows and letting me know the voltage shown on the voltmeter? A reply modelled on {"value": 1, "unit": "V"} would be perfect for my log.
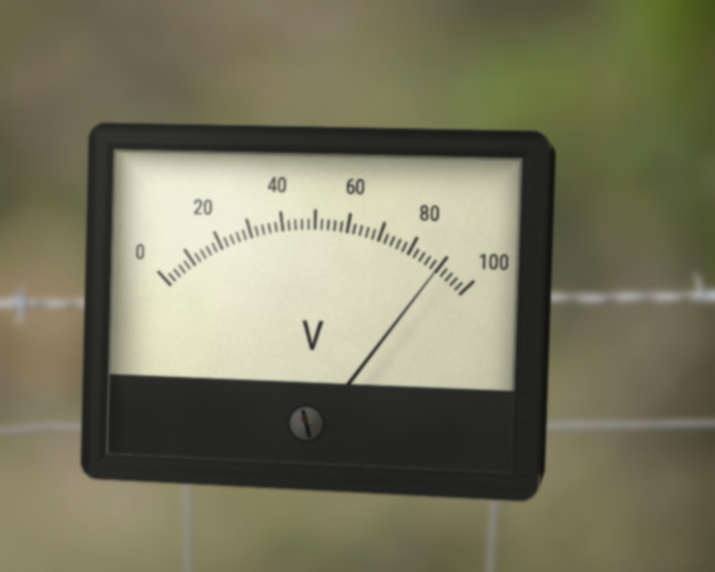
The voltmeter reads {"value": 90, "unit": "V"}
